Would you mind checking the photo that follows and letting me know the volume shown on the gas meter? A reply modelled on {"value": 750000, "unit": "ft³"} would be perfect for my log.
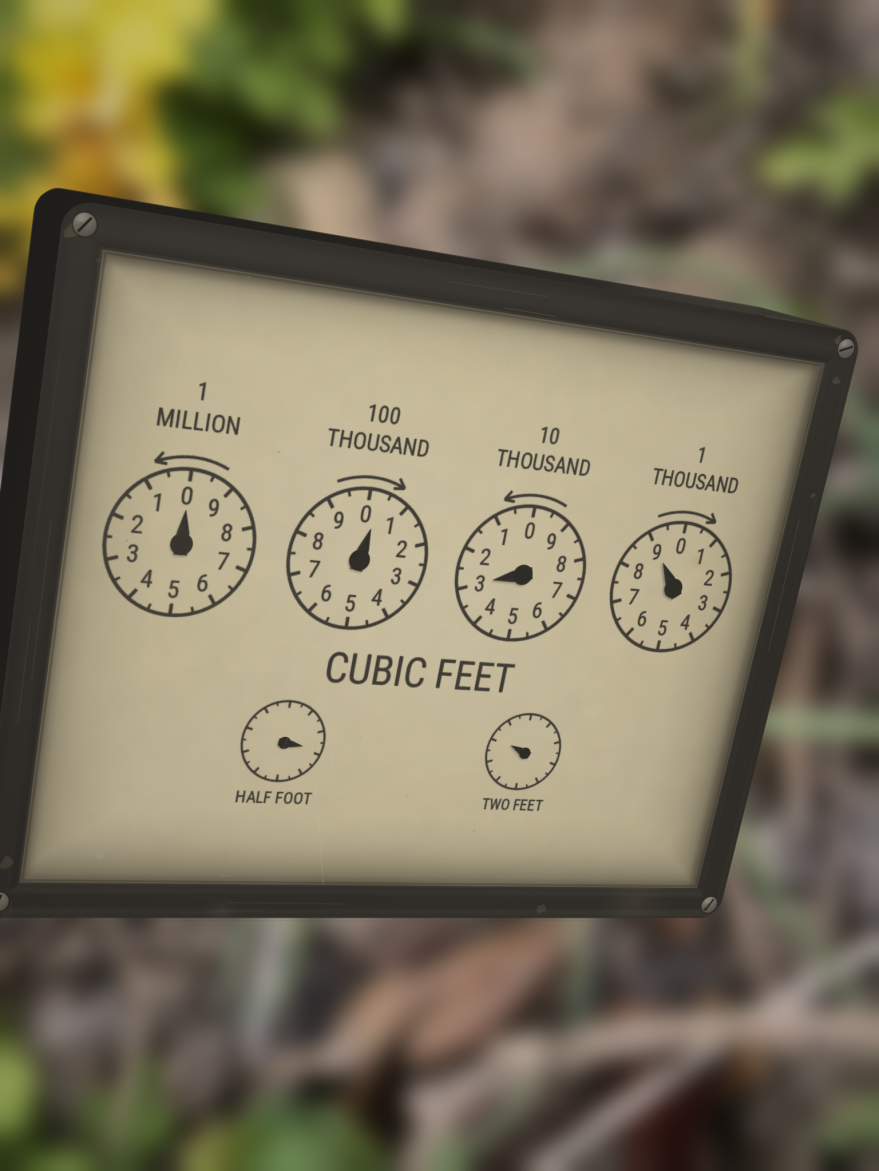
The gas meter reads {"value": 2900, "unit": "ft³"}
